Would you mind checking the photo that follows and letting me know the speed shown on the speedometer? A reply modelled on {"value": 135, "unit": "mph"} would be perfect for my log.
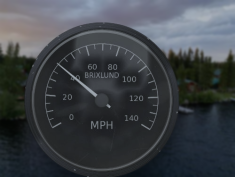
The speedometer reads {"value": 40, "unit": "mph"}
